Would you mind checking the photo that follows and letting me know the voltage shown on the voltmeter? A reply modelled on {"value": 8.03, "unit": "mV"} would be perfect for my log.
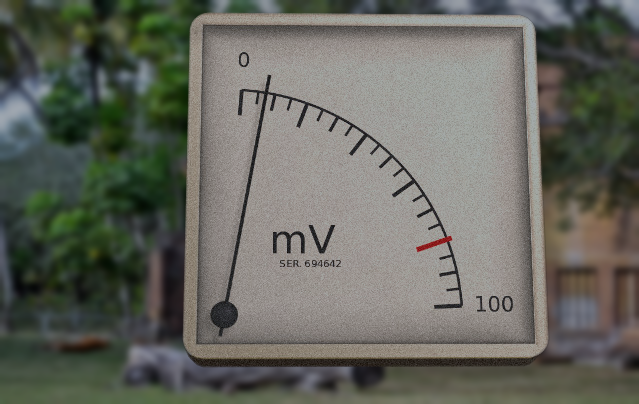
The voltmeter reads {"value": 7.5, "unit": "mV"}
